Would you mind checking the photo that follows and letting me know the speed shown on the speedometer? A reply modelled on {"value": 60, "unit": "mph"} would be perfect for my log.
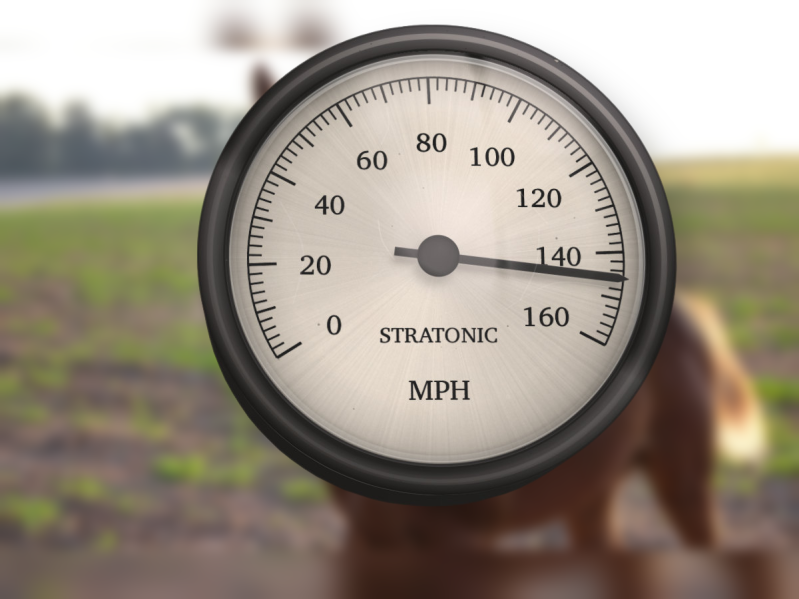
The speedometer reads {"value": 146, "unit": "mph"}
